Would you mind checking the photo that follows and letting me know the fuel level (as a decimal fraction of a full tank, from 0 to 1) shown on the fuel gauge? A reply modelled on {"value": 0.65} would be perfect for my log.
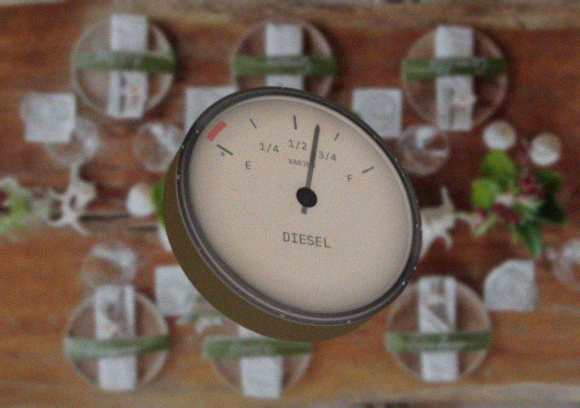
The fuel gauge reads {"value": 0.625}
